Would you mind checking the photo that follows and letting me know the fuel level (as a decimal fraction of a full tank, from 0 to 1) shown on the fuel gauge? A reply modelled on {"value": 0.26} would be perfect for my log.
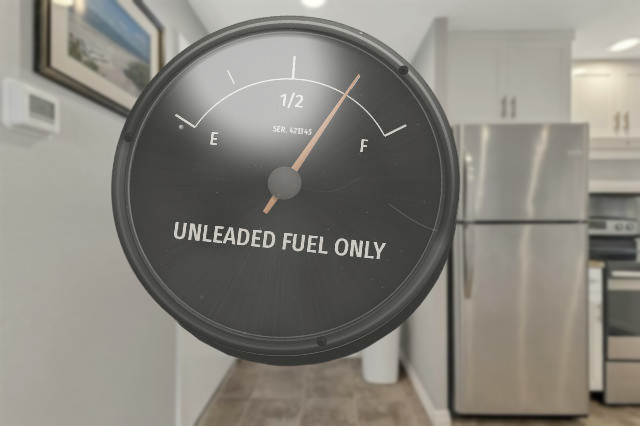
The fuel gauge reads {"value": 0.75}
